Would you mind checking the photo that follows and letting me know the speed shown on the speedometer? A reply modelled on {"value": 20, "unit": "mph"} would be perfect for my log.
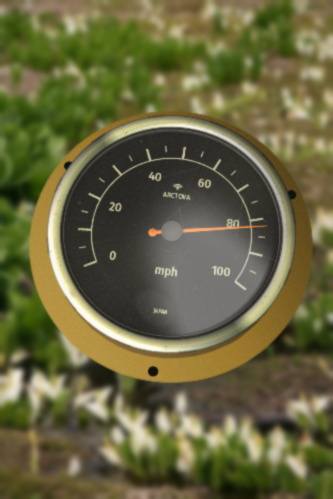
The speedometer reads {"value": 82.5, "unit": "mph"}
